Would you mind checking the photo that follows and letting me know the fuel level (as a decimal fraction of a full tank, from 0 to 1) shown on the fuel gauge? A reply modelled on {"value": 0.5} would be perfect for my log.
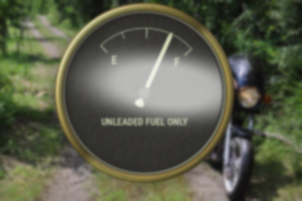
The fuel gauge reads {"value": 0.75}
